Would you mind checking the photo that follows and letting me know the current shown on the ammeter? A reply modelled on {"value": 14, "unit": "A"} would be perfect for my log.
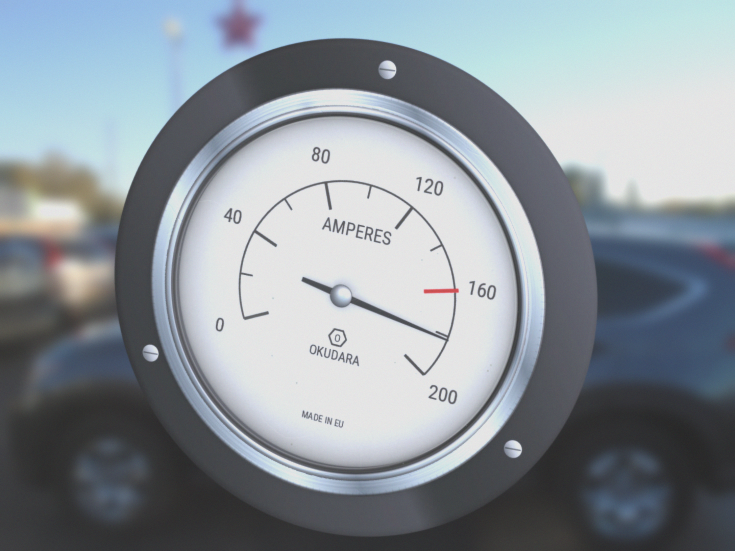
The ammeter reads {"value": 180, "unit": "A"}
